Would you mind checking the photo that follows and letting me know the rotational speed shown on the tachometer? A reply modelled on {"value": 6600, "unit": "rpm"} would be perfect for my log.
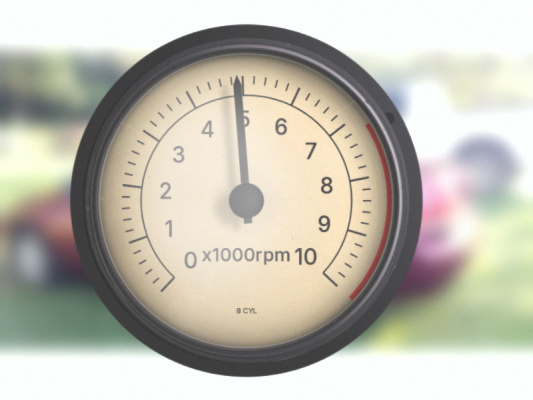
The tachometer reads {"value": 4900, "unit": "rpm"}
